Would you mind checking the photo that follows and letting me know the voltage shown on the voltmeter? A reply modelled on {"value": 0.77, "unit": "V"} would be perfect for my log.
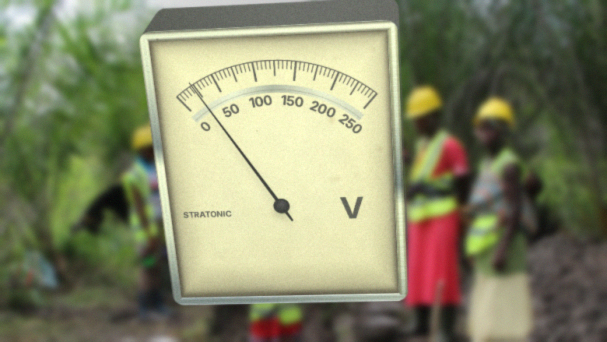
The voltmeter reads {"value": 25, "unit": "V"}
